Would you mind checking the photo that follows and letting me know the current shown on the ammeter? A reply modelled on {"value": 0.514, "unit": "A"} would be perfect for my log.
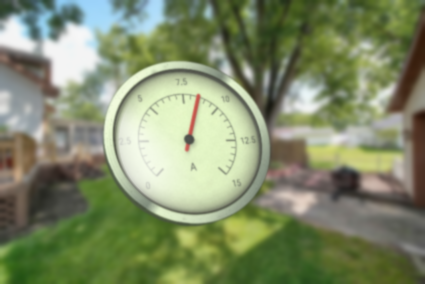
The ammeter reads {"value": 8.5, "unit": "A"}
